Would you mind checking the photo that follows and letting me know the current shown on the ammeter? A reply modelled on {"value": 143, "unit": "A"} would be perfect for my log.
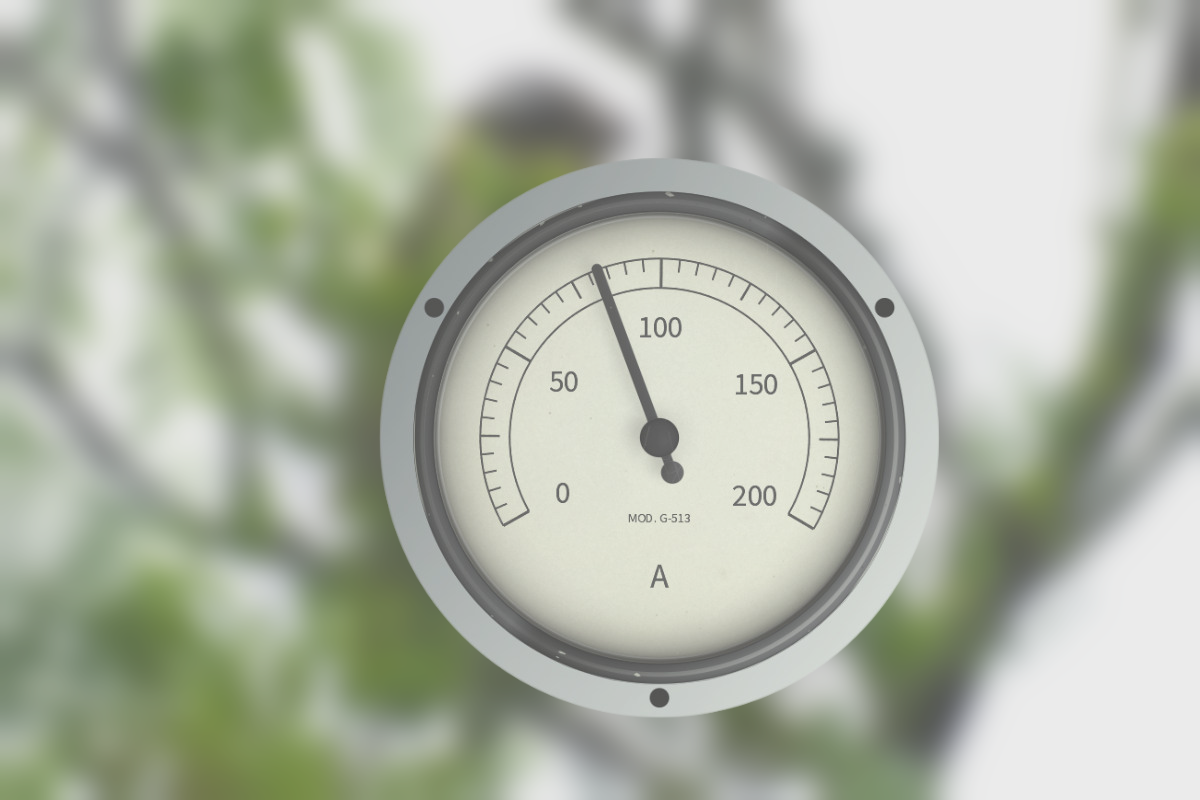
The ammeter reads {"value": 82.5, "unit": "A"}
